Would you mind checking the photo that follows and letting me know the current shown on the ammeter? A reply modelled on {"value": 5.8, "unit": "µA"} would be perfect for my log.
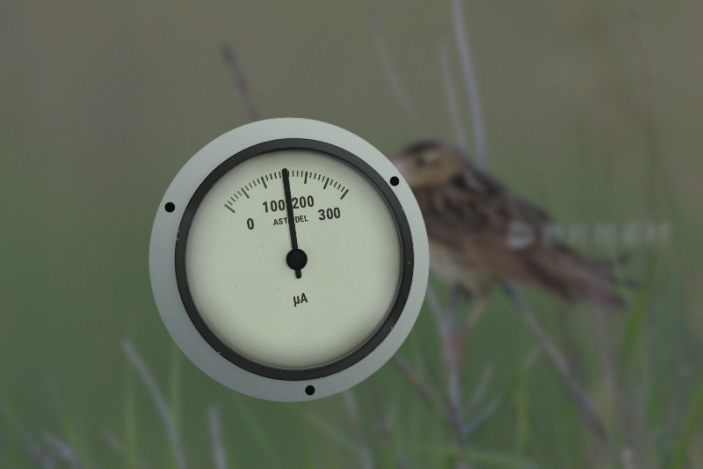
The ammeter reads {"value": 150, "unit": "µA"}
